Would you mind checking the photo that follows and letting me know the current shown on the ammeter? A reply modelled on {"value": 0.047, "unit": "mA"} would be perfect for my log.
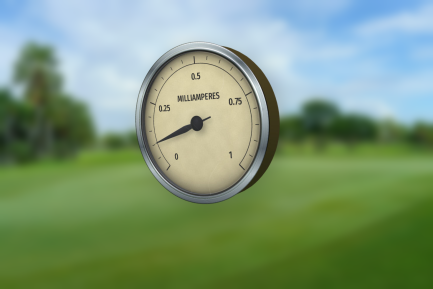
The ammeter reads {"value": 0.1, "unit": "mA"}
